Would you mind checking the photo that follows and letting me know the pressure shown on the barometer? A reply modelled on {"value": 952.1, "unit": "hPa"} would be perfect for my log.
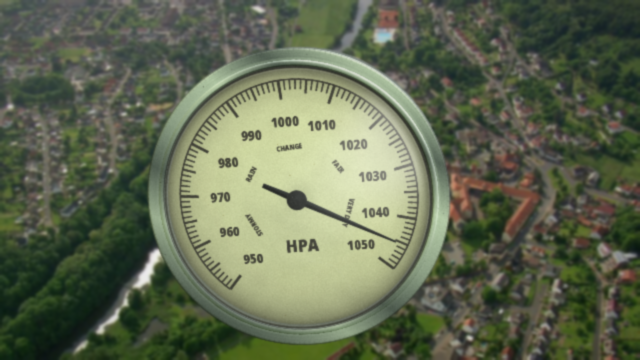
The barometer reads {"value": 1045, "unit": "hPa"}
